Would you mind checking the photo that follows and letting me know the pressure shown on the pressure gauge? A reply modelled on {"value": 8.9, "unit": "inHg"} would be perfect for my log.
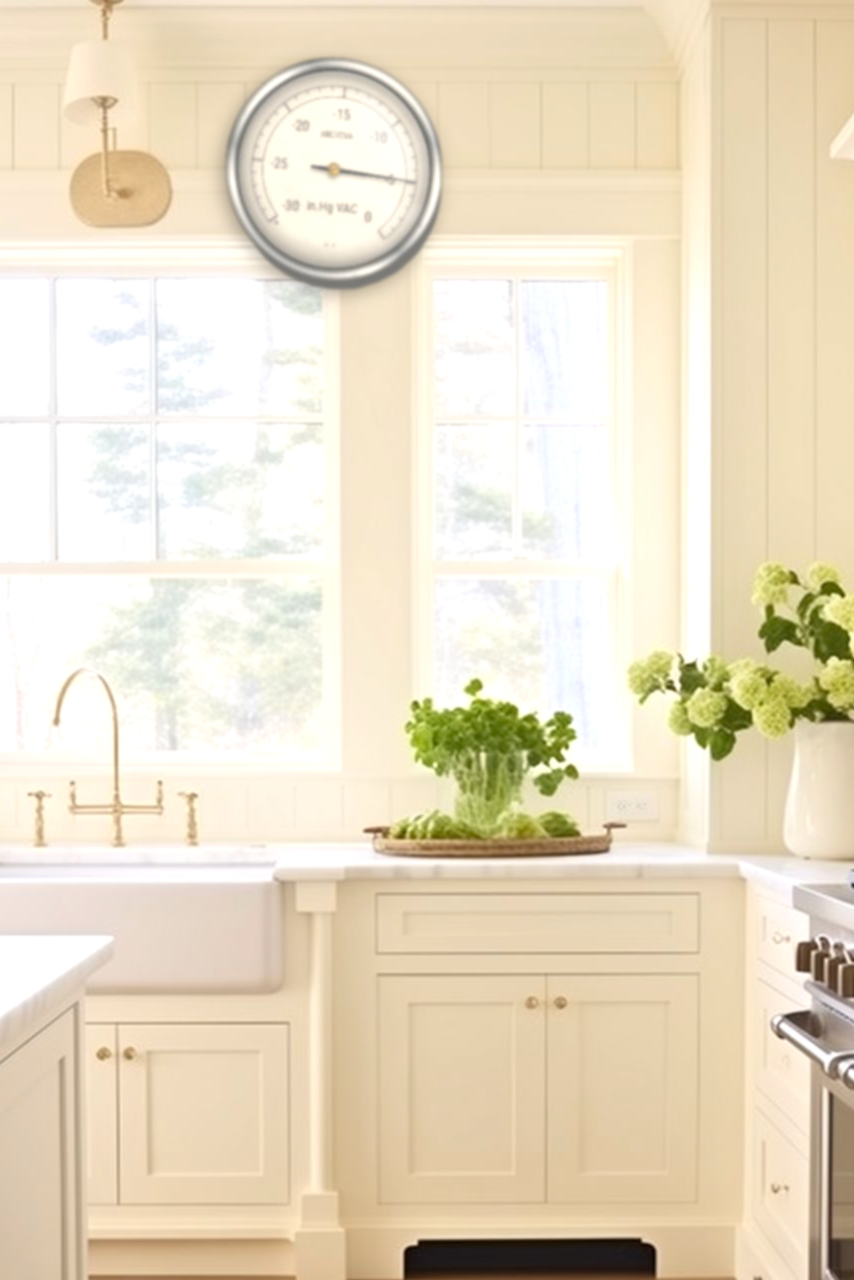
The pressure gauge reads {"value": -5, "unit": "inHg"}
